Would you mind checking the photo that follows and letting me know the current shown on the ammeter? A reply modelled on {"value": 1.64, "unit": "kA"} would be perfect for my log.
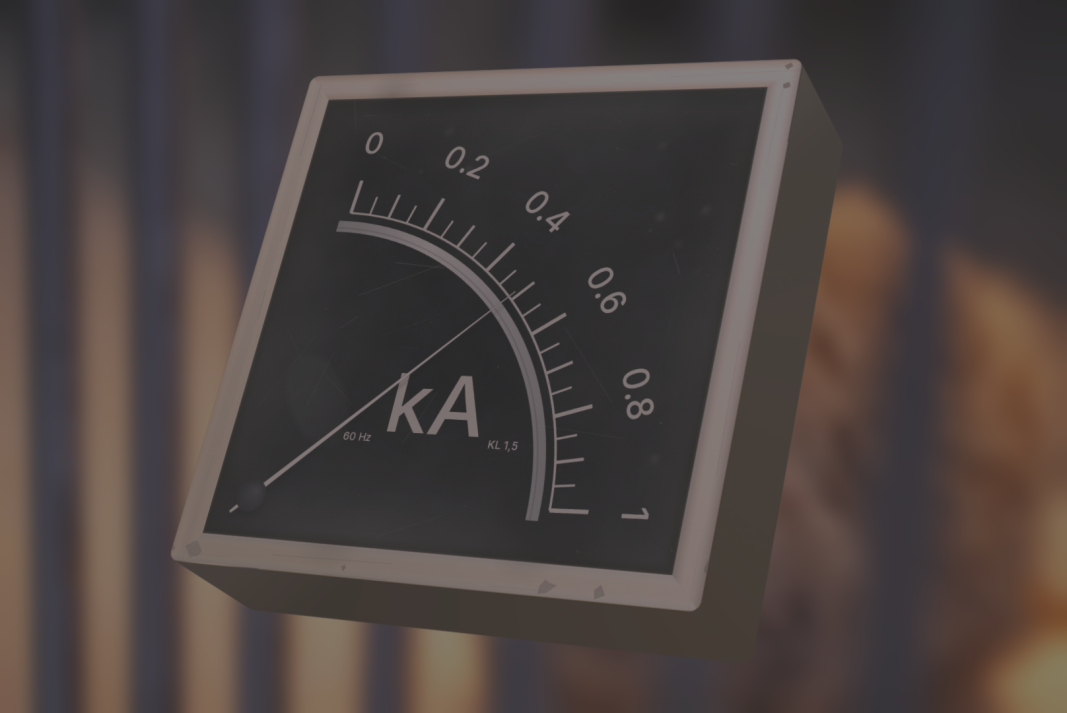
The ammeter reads {"value": 0.5, "unit": "kA"}
